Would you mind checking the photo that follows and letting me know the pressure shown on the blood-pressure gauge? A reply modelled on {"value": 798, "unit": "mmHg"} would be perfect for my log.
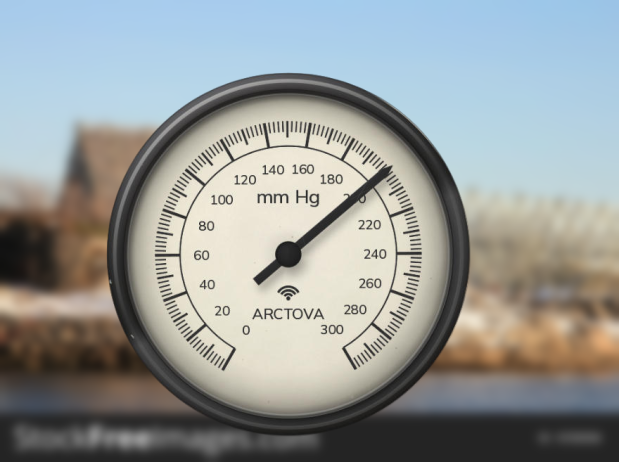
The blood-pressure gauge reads {"value": 200, "unit": "mmHg"}
